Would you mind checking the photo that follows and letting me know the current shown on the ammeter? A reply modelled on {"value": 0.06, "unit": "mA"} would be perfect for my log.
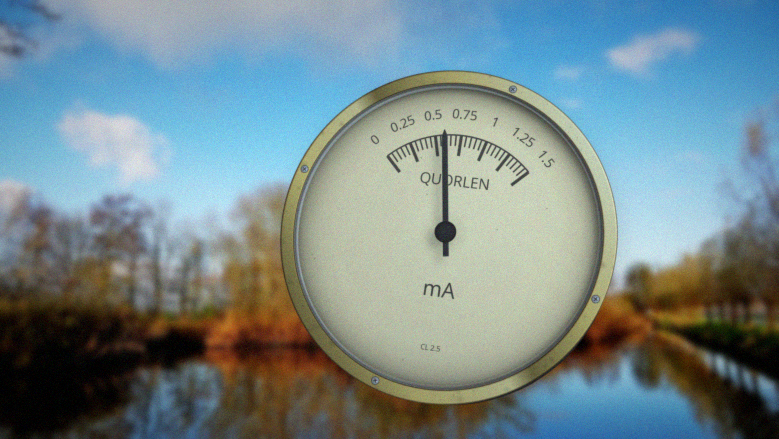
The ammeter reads {"value": 0.6, "unit": "mA"}
